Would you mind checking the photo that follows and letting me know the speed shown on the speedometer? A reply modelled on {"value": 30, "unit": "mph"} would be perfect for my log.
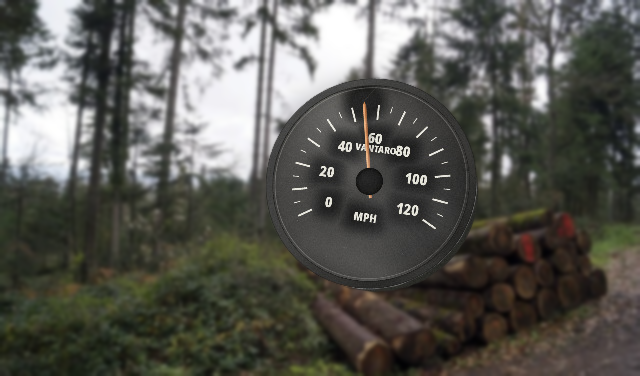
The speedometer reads {"value": 55, "unit": "mph"}
